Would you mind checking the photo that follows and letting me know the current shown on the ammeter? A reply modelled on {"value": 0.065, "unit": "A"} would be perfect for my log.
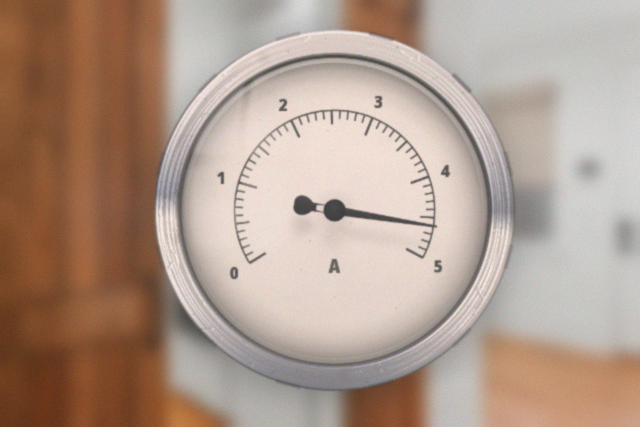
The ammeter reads {"value": 4.6, "unit": "A"}
